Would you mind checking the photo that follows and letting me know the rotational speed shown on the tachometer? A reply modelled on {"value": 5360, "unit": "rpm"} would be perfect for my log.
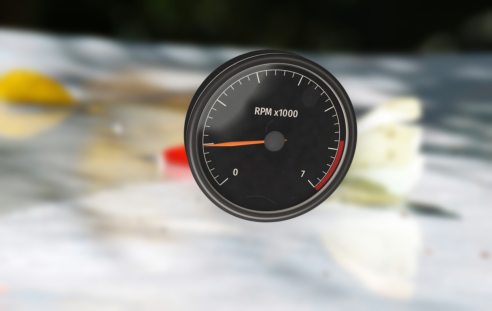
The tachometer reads {"value": 1000, "unit": "rpm"}
